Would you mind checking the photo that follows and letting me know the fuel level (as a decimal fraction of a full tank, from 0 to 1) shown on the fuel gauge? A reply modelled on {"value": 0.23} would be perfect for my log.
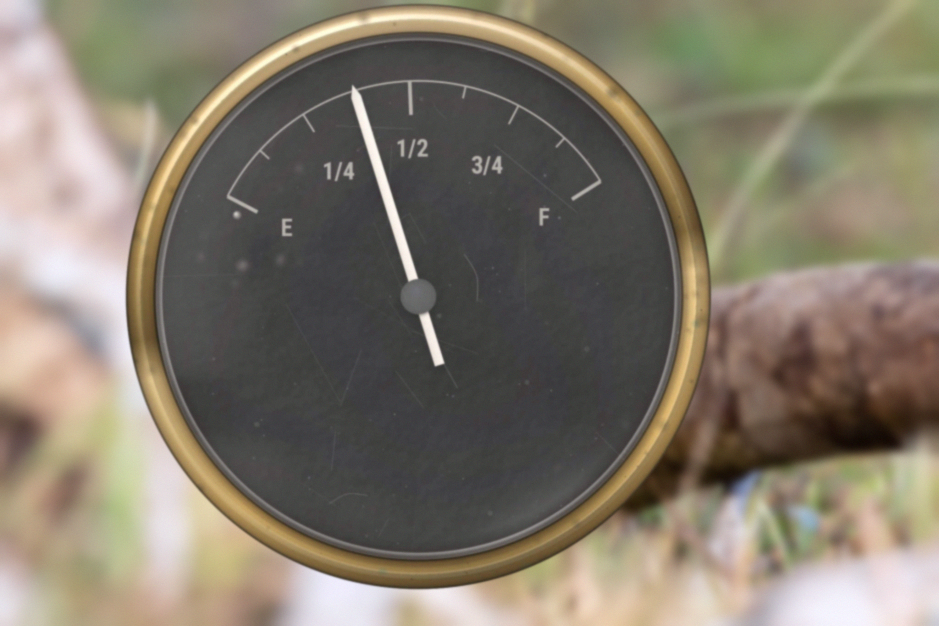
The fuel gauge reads {"value": 0.375}
